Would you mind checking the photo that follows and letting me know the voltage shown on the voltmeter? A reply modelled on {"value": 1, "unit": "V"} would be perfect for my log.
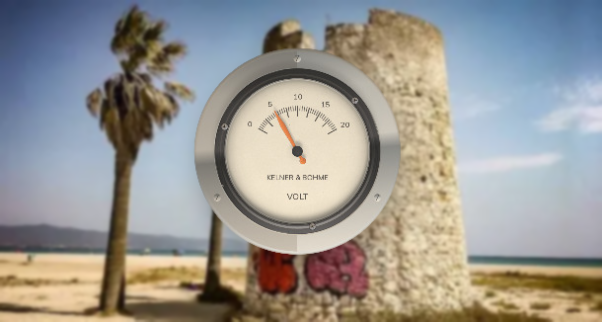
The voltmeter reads {"value": 5, "unit": "V"}
